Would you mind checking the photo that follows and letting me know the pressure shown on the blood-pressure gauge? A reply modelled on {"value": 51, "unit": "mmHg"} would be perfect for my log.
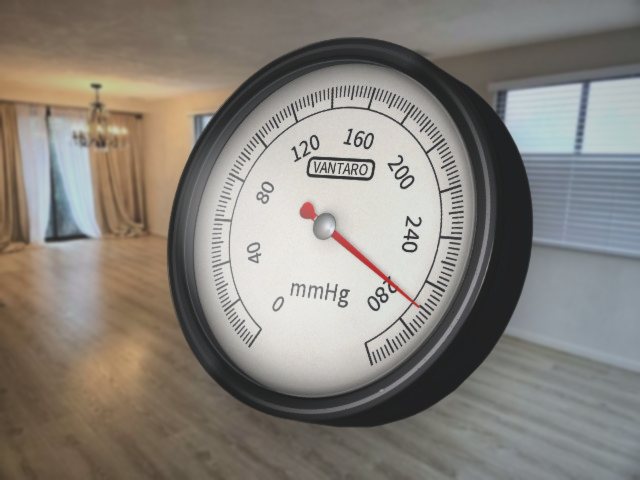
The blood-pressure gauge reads {"value": 270, "unit": "mmHg"}
